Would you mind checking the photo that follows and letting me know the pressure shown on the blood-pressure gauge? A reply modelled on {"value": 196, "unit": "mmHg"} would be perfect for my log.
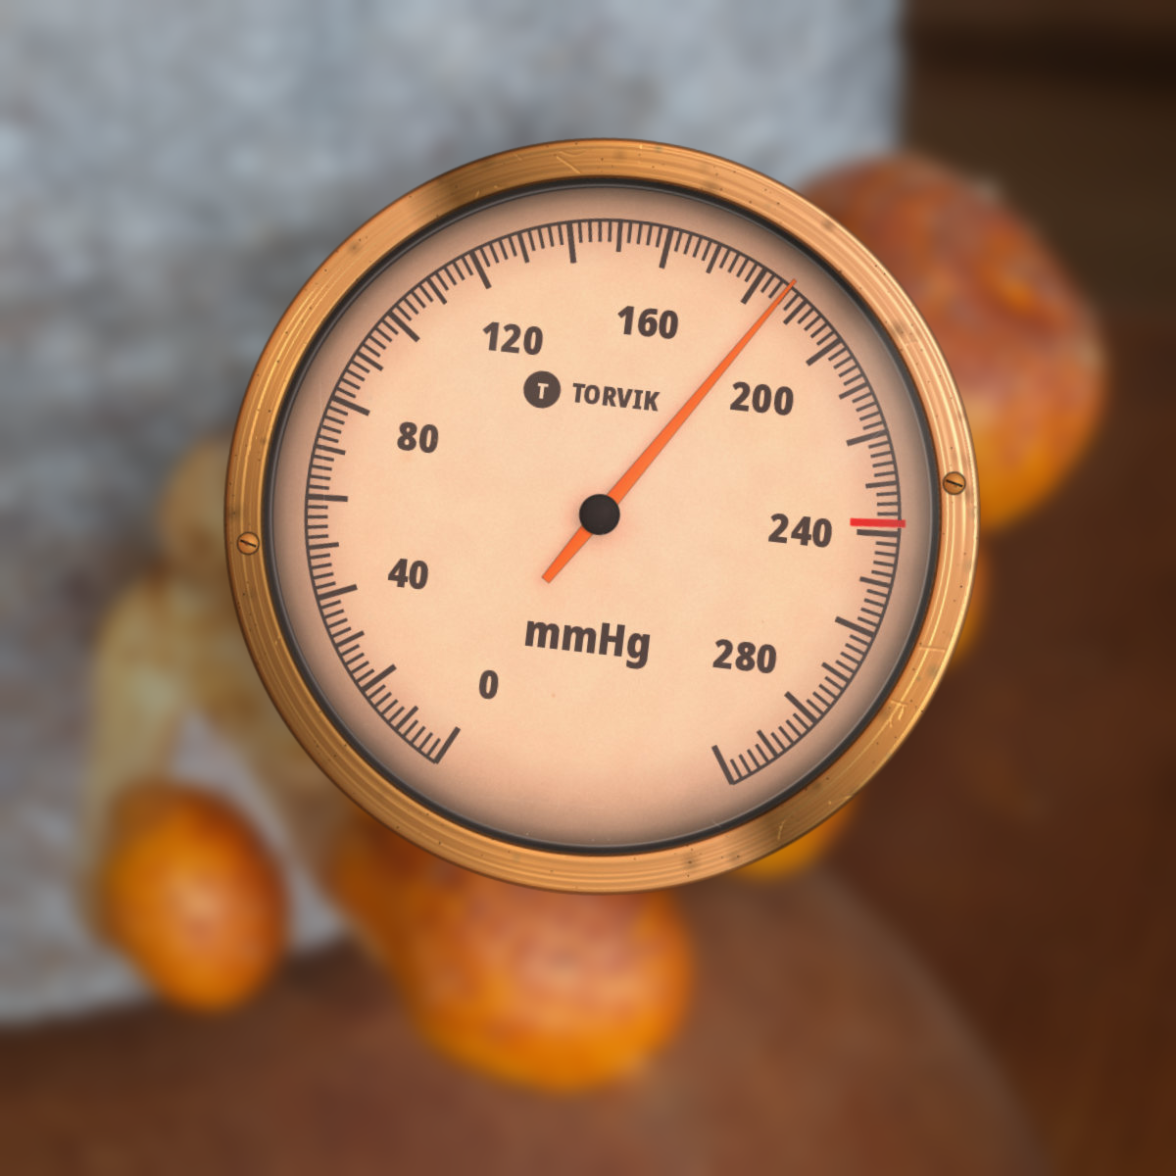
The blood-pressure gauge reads {"value": 186, "unit": "mmHg"}
